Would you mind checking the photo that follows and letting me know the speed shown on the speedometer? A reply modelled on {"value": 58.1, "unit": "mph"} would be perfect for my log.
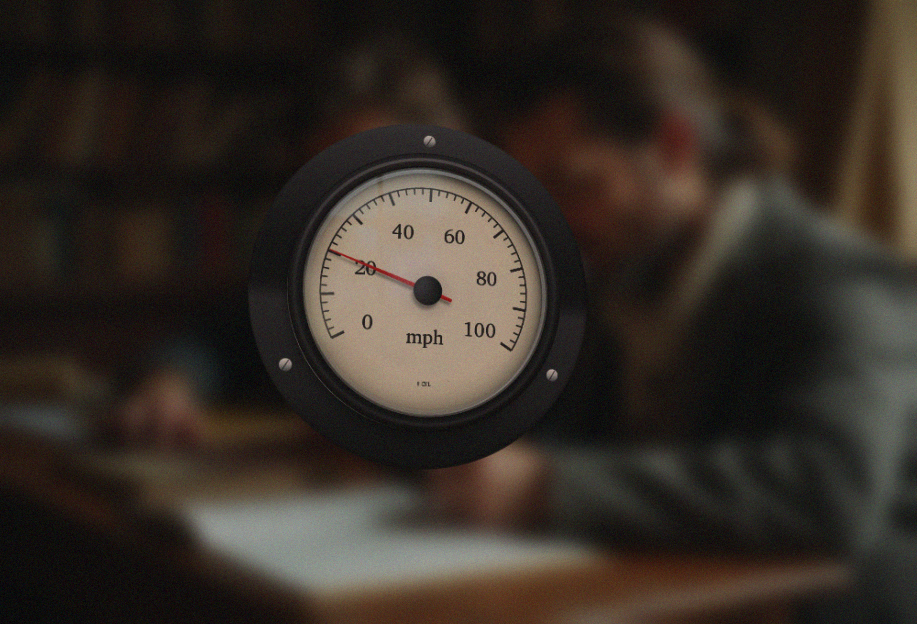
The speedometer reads {"value": 20, "unit": "mph"}
